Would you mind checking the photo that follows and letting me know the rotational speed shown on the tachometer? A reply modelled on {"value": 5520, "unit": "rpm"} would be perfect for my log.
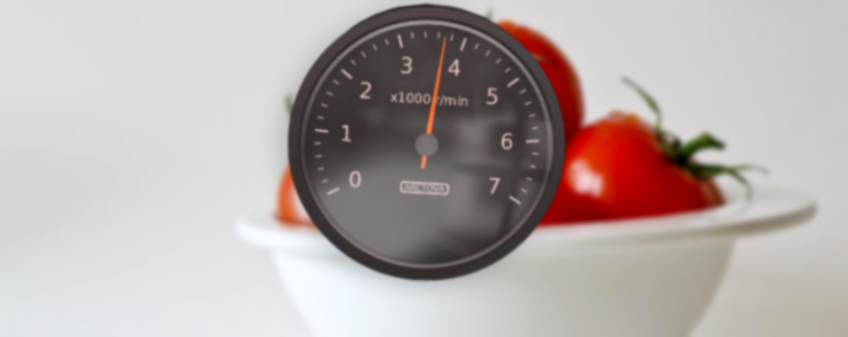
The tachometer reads {"value": 3700, "unit": "rpm"}
